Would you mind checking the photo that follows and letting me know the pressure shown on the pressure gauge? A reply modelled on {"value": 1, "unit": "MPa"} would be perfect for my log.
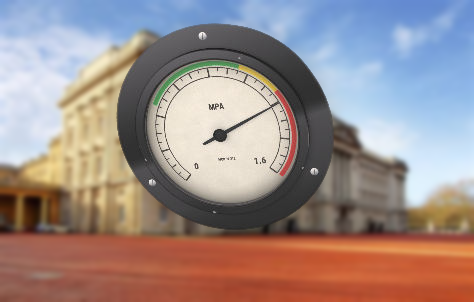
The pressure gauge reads {"value": 1.2, "unit": "MPa"}
